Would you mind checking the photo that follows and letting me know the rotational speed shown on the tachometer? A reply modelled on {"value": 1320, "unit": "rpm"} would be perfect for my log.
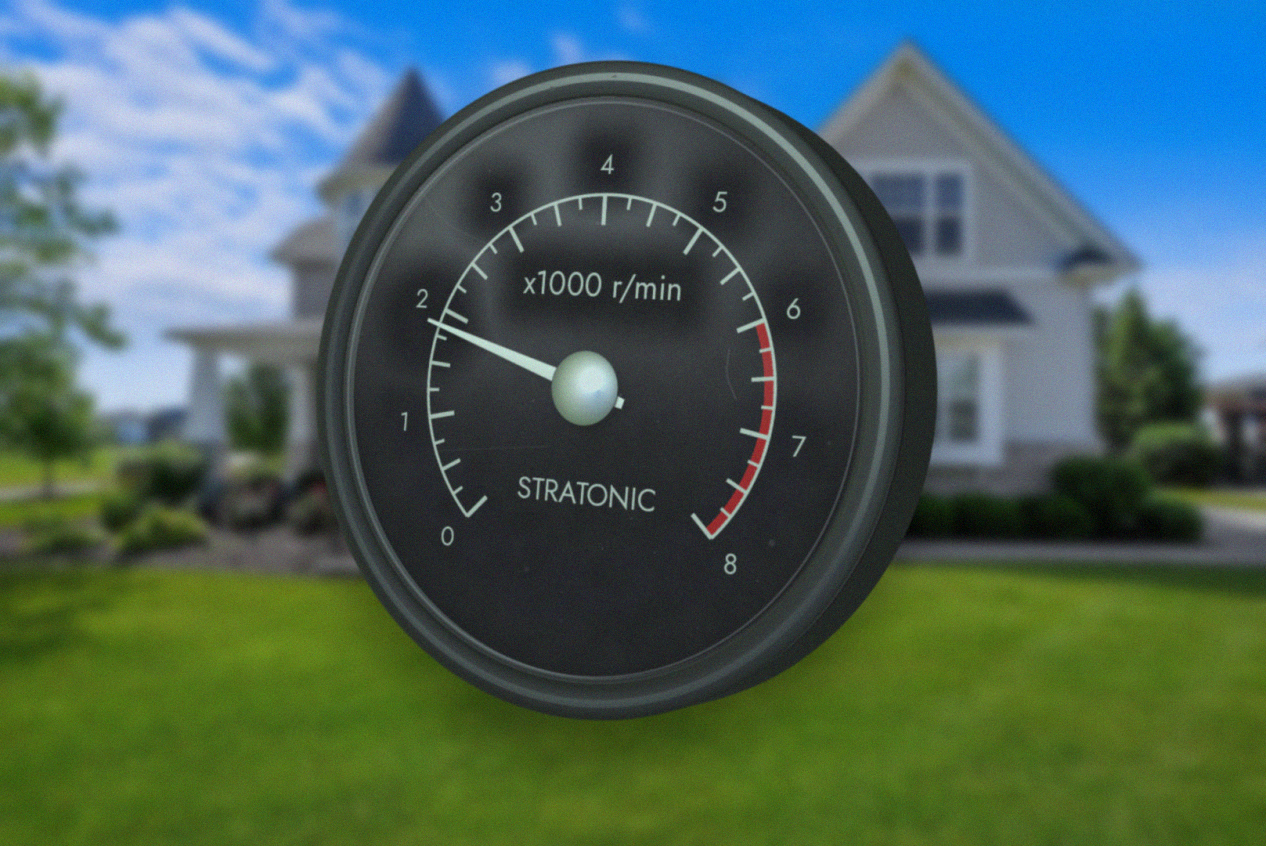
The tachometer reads {"value": 1875, "unit": "rpm"}
